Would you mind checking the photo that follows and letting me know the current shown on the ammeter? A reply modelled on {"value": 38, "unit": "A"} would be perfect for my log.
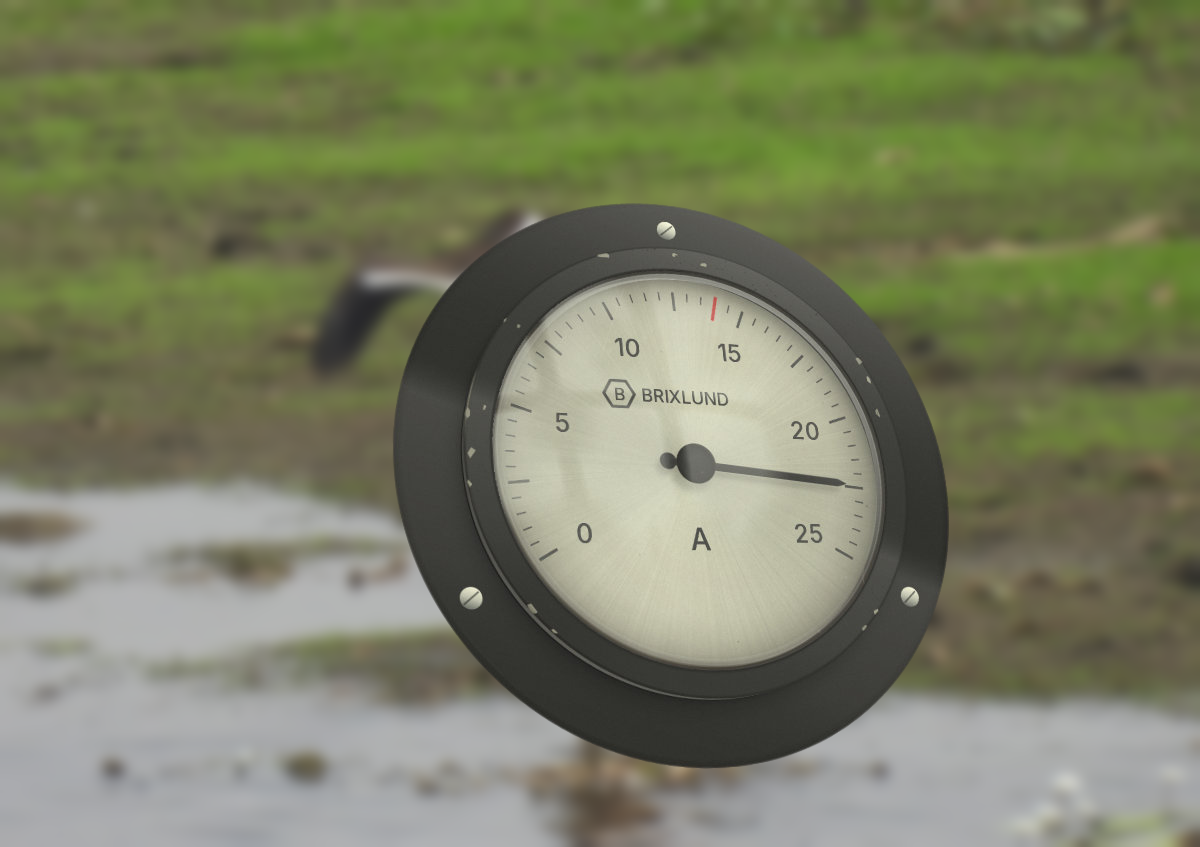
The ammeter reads {"value": 22.5, "unit": "A"}
